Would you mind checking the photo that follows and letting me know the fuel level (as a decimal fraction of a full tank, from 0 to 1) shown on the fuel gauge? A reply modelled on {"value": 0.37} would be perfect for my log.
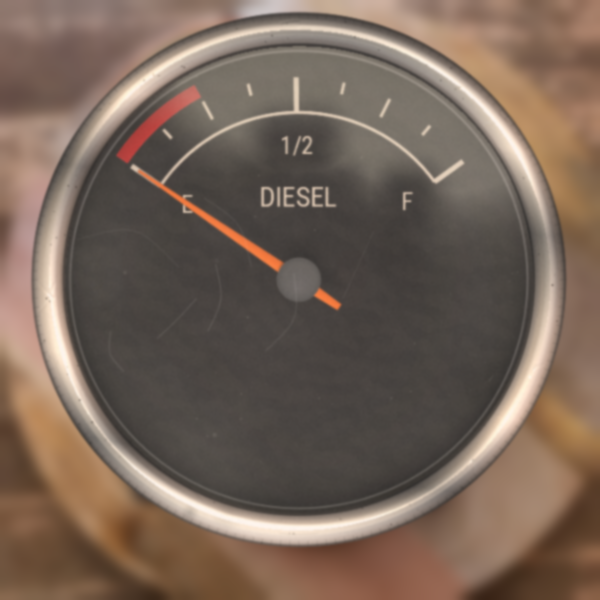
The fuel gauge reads {"value": 0}
